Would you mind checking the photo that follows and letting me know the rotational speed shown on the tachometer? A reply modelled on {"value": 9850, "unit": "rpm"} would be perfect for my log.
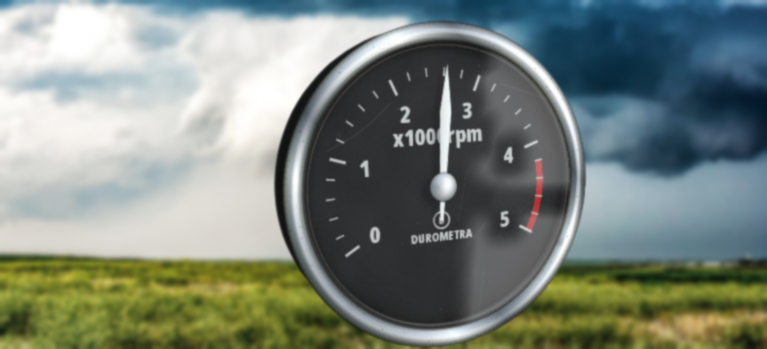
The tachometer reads {"value": 2600, "unit": "rpm"}
